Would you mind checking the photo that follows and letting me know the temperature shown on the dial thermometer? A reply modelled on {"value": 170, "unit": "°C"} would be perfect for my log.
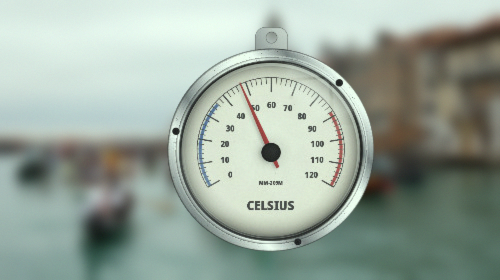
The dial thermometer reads {"value": 48, "unit": "°C"}
